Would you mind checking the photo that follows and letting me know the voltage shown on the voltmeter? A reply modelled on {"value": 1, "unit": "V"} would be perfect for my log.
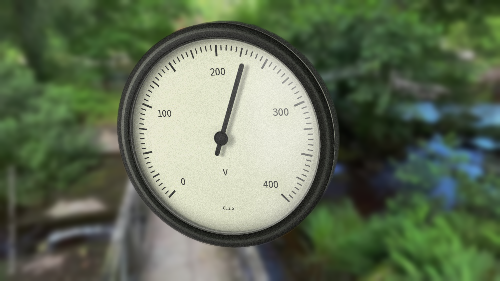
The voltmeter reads {"value": 230, "unit": "V"}
